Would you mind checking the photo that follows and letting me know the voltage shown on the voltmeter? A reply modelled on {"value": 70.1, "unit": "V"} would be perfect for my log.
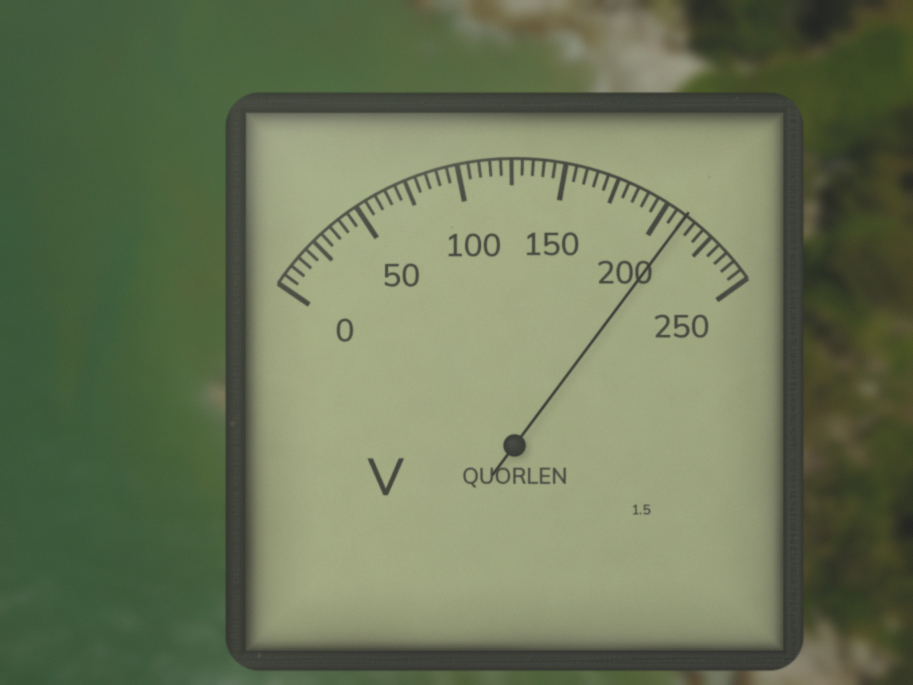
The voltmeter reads {"value": 210, "unit": "V"}
